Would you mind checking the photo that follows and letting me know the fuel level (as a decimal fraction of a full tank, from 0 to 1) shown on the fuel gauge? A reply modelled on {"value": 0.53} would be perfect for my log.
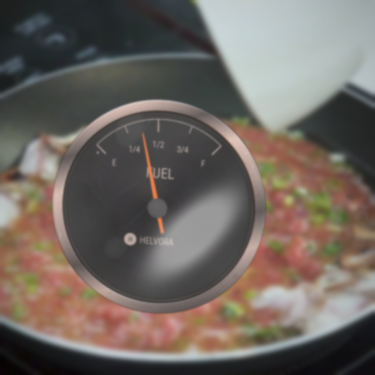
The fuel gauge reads {"value": 0.375}
